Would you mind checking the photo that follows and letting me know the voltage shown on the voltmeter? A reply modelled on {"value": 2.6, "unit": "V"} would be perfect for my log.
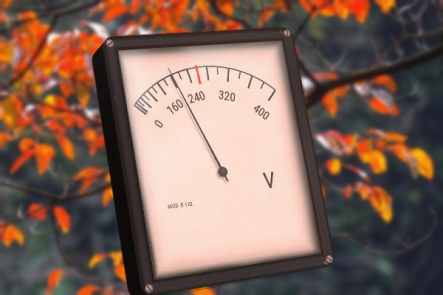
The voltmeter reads {"value": 200, "unit": "V"}
